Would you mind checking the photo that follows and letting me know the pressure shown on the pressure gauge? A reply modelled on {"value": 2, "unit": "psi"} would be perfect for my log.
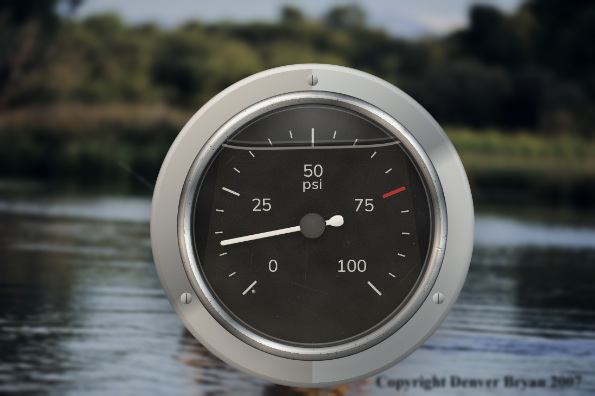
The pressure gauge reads {"value": 12.5, "unit": "psi"}
